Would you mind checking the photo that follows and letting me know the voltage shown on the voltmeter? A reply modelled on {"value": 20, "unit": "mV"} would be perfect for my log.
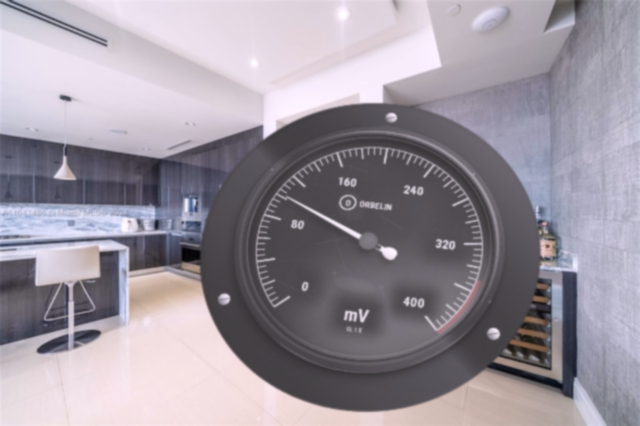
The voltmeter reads {"value": 100, "unit": "mV"}
